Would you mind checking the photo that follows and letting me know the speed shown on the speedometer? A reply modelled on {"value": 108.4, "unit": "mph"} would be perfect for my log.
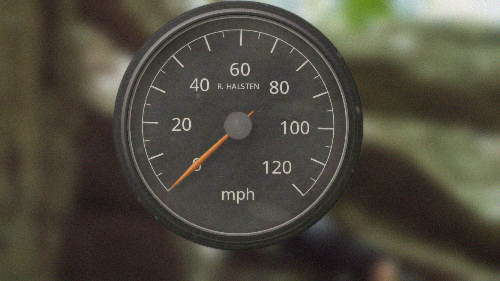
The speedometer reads {"value": 0, "unit": "mph"}
